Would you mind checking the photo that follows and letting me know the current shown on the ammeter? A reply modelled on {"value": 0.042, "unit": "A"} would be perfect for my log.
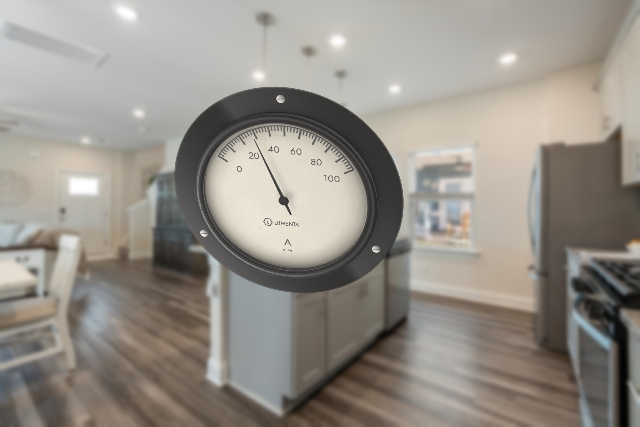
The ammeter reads {"value": 30, "unit": "A"}
